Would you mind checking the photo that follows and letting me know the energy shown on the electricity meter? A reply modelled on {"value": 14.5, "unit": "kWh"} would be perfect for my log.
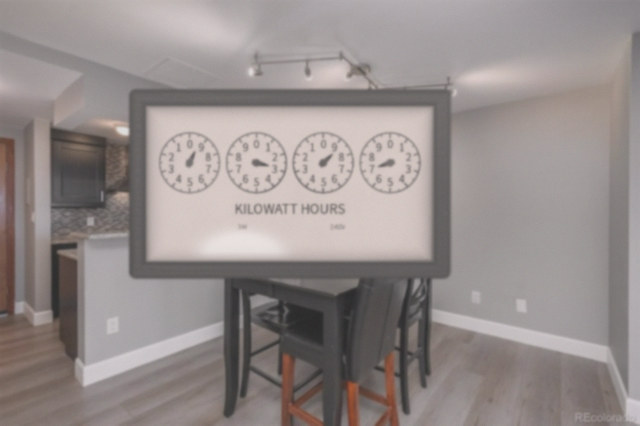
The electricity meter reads {"value": 9287, "unit": "kWh"}
